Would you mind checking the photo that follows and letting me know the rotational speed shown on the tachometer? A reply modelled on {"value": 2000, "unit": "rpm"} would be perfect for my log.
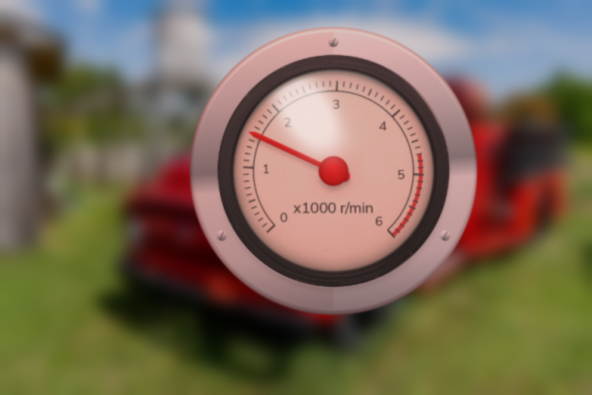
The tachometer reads {"value": 1500, "unit": "rpm"}
